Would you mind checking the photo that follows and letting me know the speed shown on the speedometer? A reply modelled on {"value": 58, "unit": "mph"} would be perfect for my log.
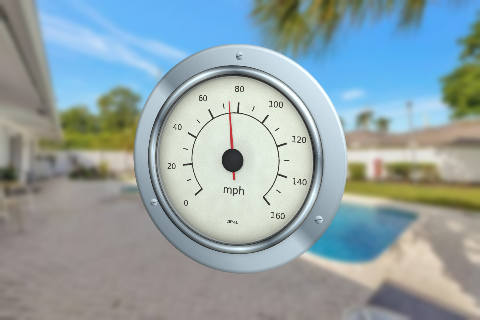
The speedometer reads {"value": 75, "unit": "mph"}
